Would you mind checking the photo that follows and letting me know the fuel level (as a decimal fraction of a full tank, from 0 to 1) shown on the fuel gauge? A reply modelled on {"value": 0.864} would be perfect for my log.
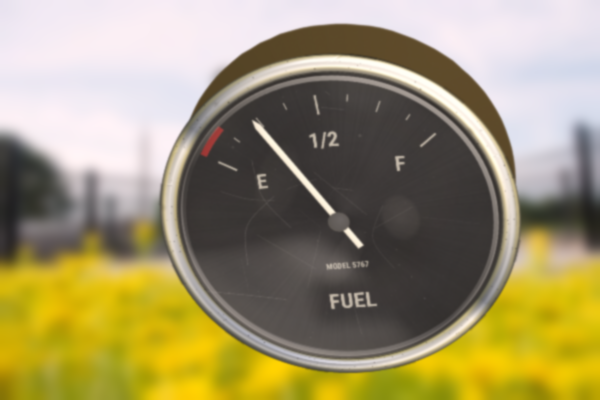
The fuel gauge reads {"value": 0.25}
